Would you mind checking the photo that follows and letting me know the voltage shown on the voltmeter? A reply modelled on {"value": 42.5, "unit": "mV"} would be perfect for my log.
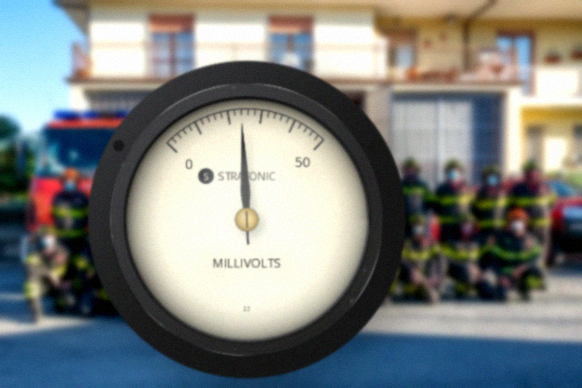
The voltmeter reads {"value": 24, "unit": "mV"}
